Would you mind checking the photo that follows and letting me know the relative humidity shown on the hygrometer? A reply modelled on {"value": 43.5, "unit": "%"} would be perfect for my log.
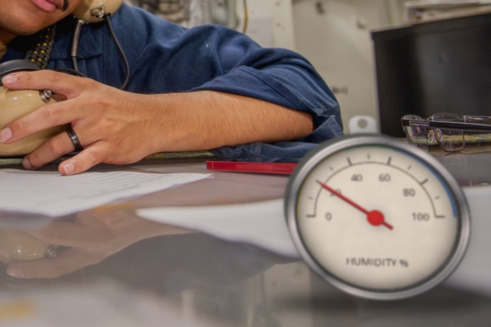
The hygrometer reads {"value": 20, "unit": "%"}
